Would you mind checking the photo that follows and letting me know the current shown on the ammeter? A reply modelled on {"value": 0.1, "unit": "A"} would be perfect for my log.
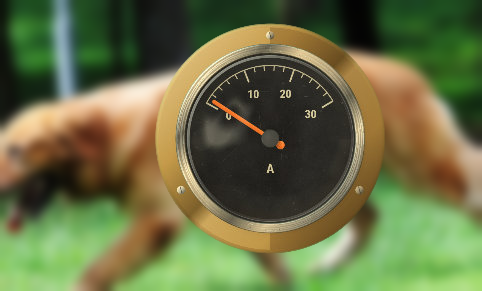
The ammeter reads {"value": 1, "unit": "A"}
